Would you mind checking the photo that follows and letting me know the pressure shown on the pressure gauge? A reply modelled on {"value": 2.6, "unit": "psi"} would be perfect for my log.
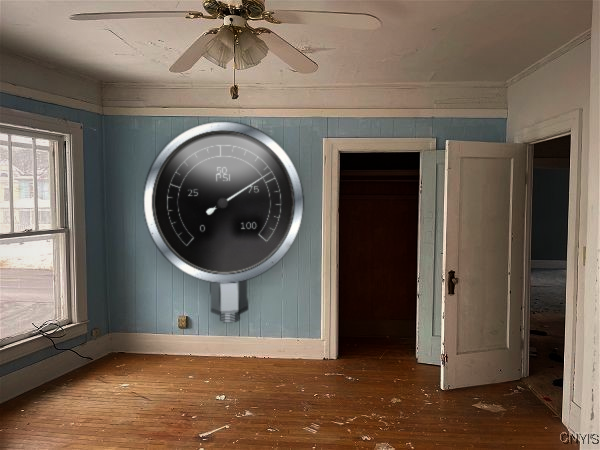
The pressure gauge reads {"value": 72.5, "unit": "psi"}
